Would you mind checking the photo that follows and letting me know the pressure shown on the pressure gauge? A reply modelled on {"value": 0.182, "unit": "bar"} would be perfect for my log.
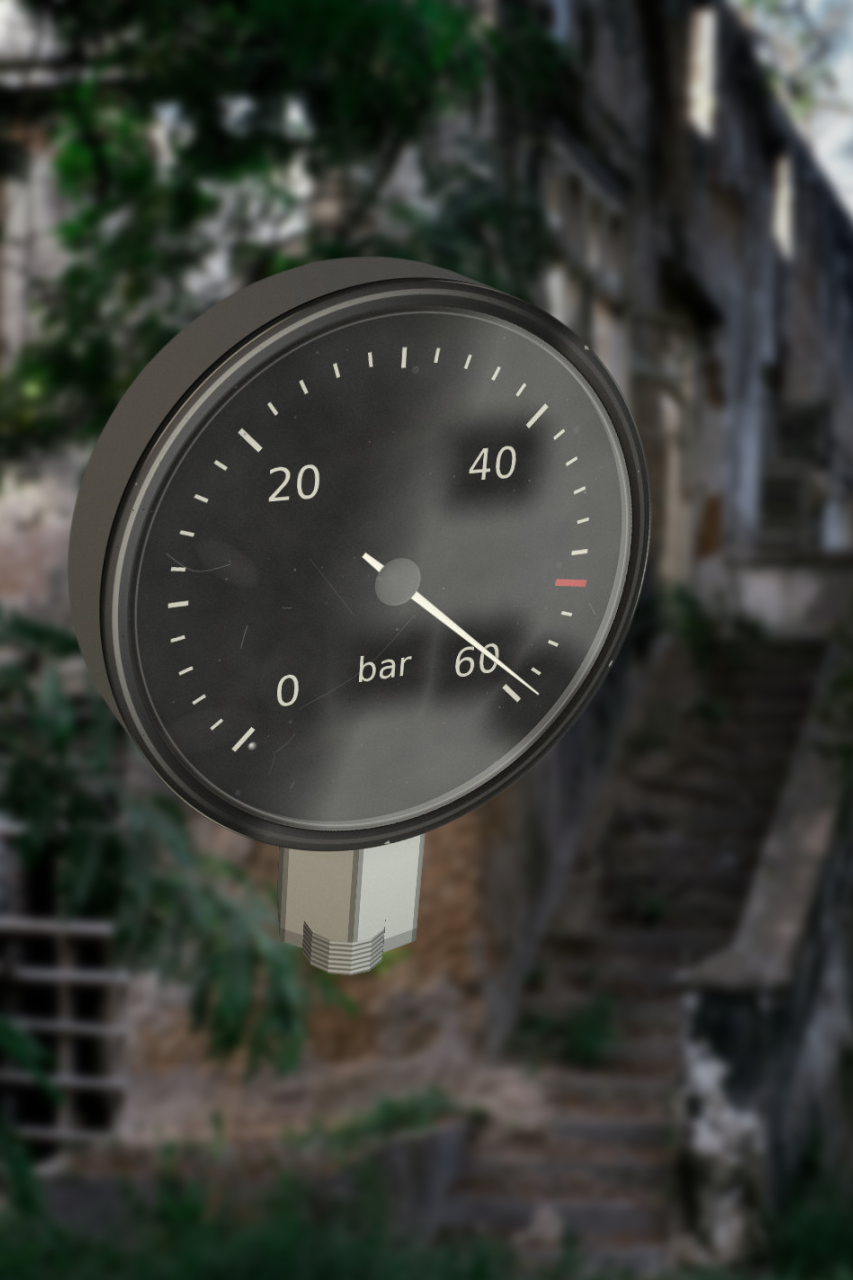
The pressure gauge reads {"value": 59, "unit": "bar"}
